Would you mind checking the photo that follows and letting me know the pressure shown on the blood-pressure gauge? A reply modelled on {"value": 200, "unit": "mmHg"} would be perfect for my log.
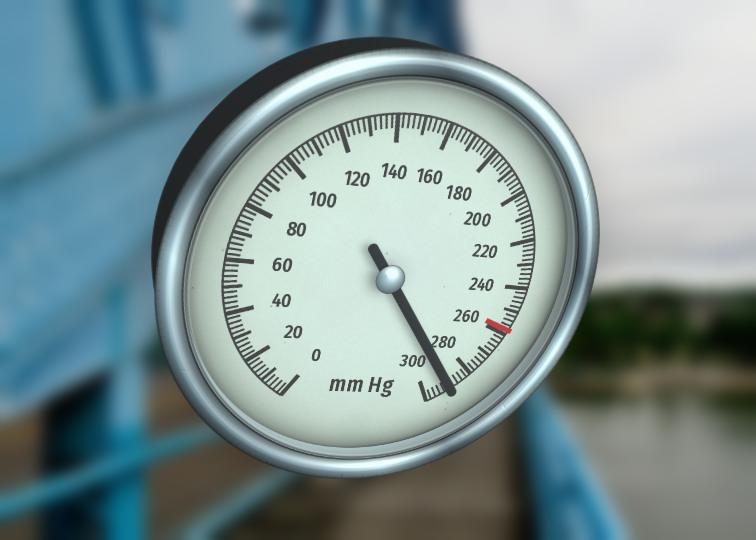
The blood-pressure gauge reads {"value": 290, "unit": "mmHg"}
